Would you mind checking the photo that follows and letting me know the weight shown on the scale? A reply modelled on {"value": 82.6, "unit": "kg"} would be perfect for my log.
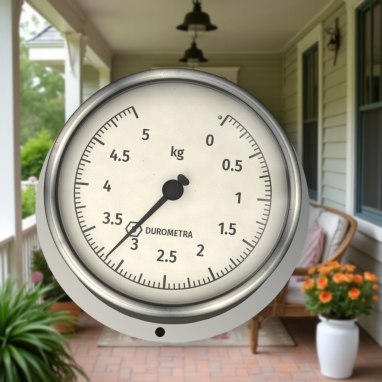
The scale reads {"value": 3.15, "unit": "kg"}
